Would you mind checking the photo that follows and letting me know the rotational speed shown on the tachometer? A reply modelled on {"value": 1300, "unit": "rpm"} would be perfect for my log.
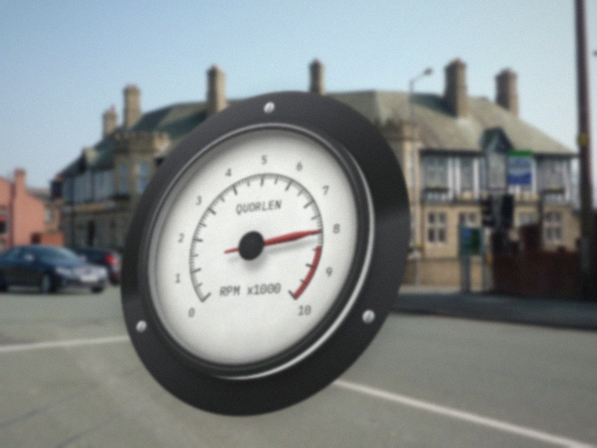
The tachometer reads {"value": 8000, "unit": "rpm"}
